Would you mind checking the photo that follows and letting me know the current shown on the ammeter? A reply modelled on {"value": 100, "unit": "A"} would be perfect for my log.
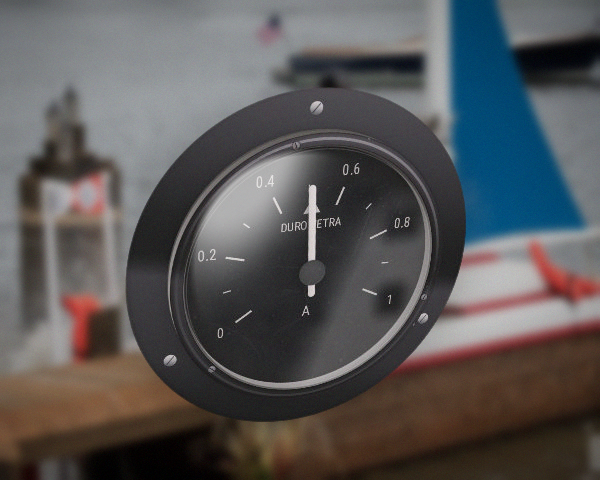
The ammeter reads {"value": 0.5, "unit": "A"}
